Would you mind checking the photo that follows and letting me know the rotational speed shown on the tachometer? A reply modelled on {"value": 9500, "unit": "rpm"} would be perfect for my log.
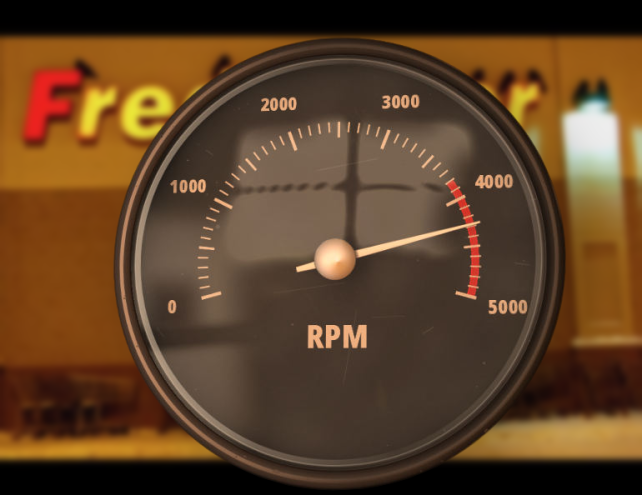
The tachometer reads {"value": 4300, "unit": "rpm"}
